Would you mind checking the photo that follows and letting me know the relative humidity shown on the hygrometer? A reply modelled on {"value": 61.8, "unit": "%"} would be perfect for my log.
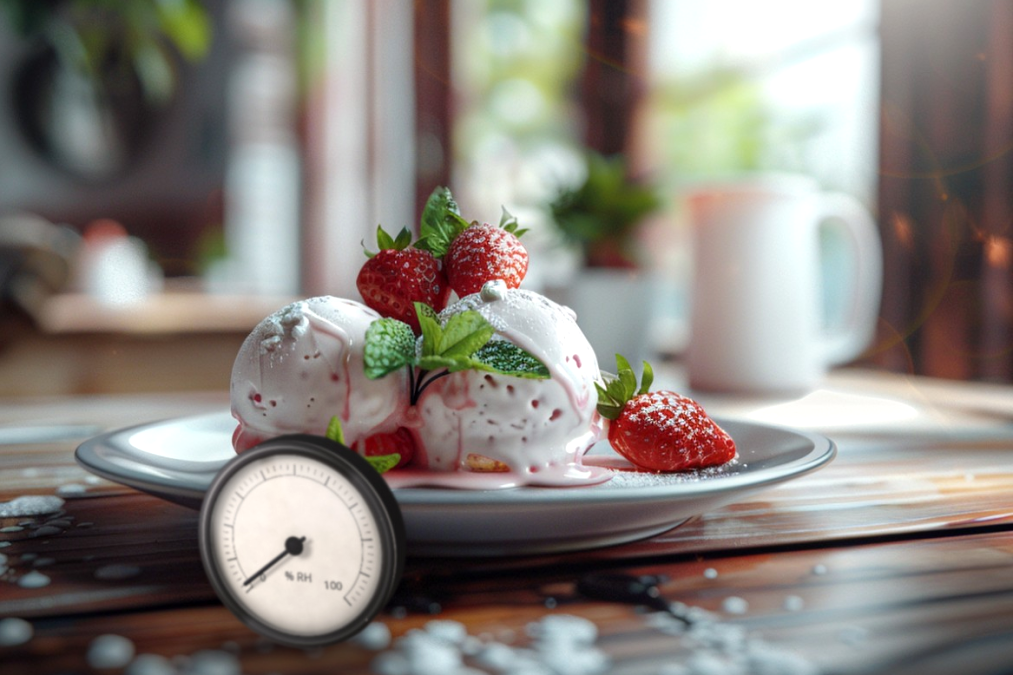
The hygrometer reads {"value": 2, "unit": "%"}
